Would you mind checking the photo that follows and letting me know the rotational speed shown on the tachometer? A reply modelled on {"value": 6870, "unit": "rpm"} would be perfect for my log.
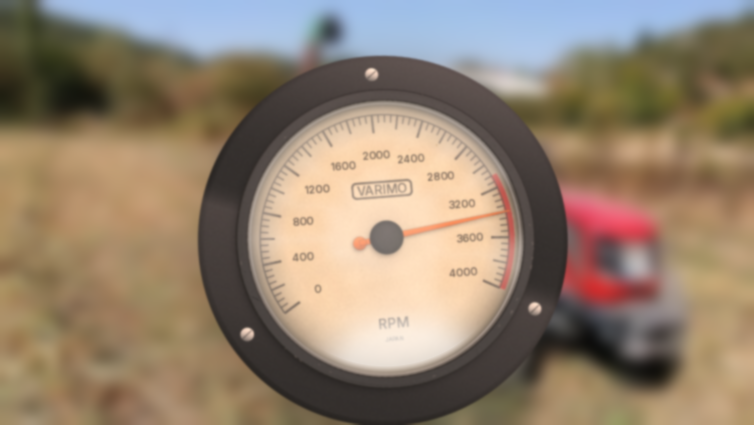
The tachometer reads {"value": 3400, "unit": "rpm"}
